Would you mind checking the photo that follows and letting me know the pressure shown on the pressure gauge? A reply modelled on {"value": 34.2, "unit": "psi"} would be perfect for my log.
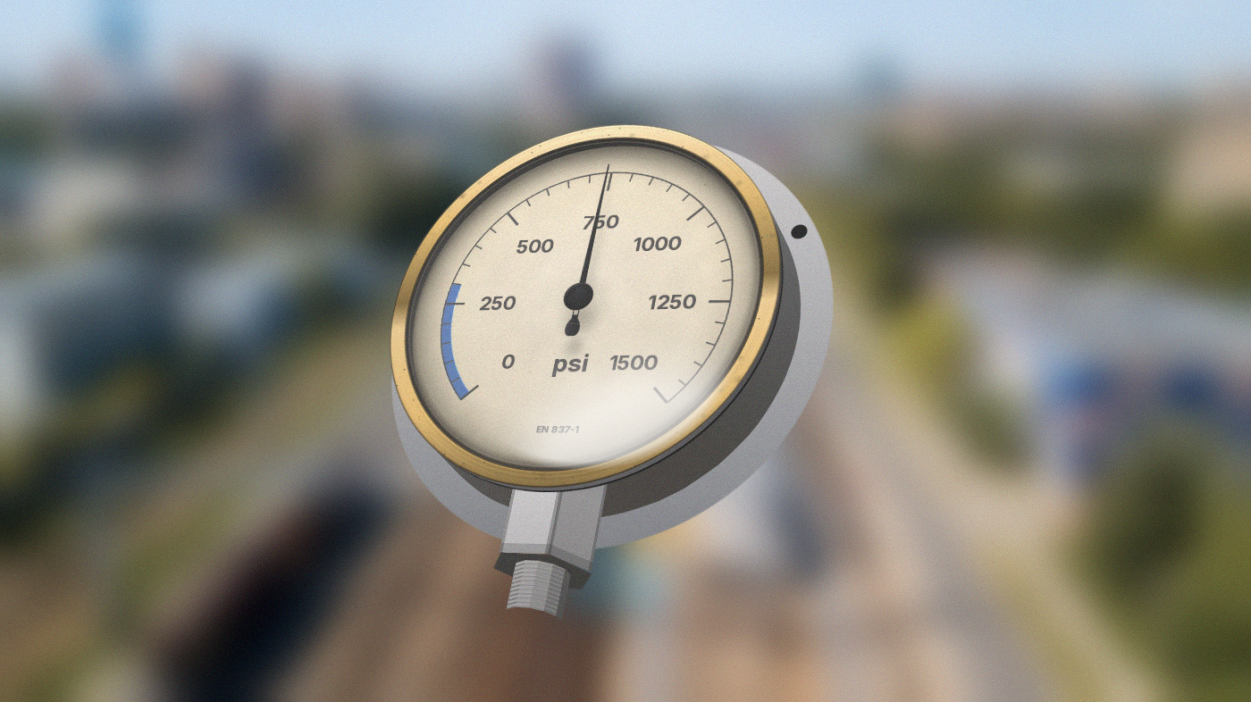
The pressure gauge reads {"value": 750, "unit": "psi"}
